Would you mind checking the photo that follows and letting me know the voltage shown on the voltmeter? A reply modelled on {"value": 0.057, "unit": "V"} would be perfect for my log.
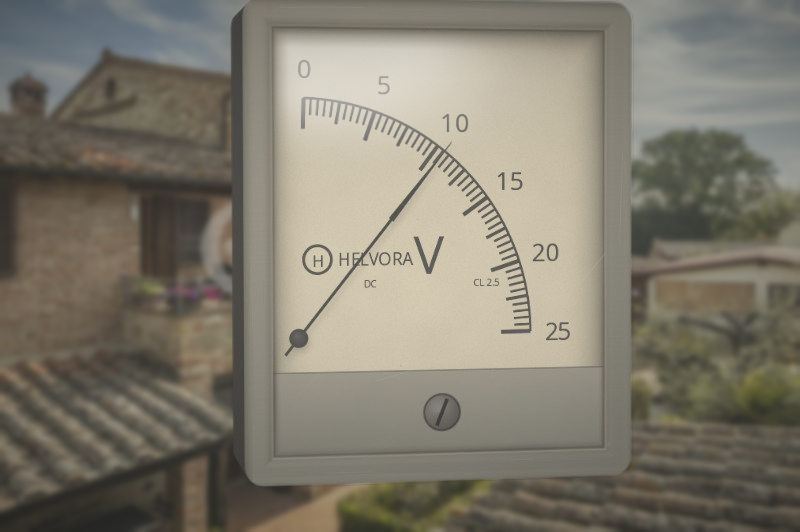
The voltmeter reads {"value": 10.5, "unit": "V"}
